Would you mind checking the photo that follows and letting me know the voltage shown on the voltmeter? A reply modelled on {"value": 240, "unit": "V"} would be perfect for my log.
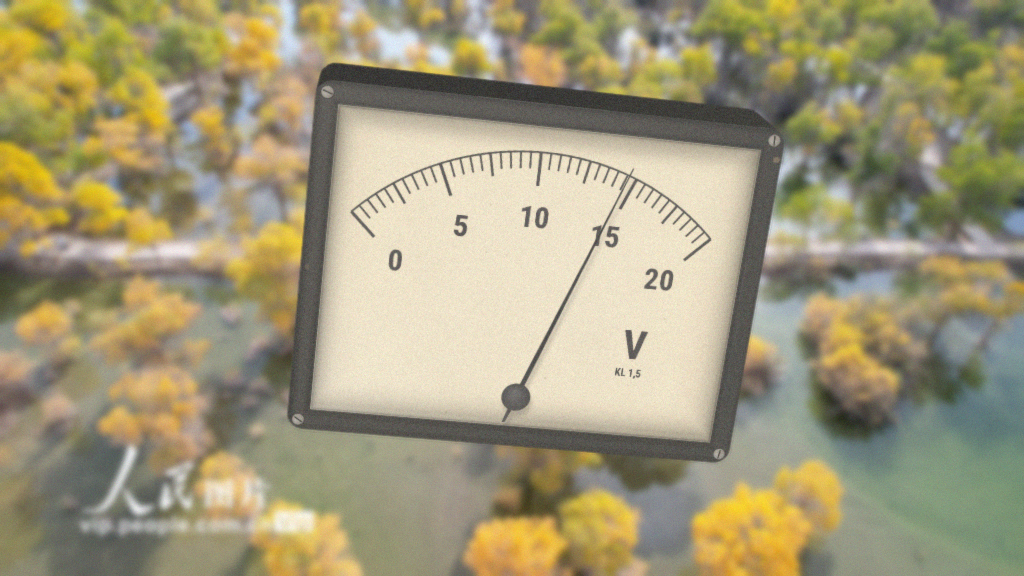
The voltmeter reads {"value": 14.5, "unit": "V"}
